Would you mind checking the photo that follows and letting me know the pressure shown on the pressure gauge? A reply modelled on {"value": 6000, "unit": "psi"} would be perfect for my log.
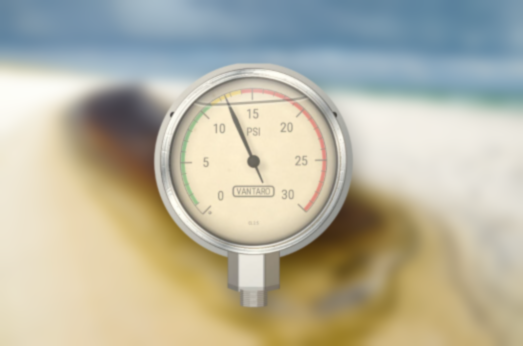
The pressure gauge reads {"value": 12.5, "unit": "psi"}
